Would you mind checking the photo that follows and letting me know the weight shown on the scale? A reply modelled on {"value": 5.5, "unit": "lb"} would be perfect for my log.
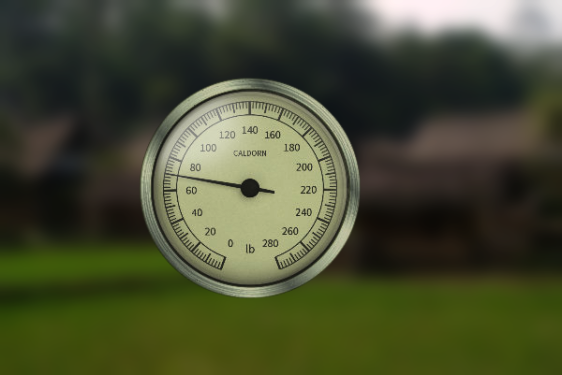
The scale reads {"value": 70, "unit": "lb"}
